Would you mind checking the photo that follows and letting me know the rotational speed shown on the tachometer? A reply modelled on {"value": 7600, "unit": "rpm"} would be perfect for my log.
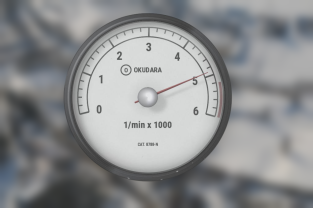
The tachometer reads {"value": 4900, "unit": "rpm"}
